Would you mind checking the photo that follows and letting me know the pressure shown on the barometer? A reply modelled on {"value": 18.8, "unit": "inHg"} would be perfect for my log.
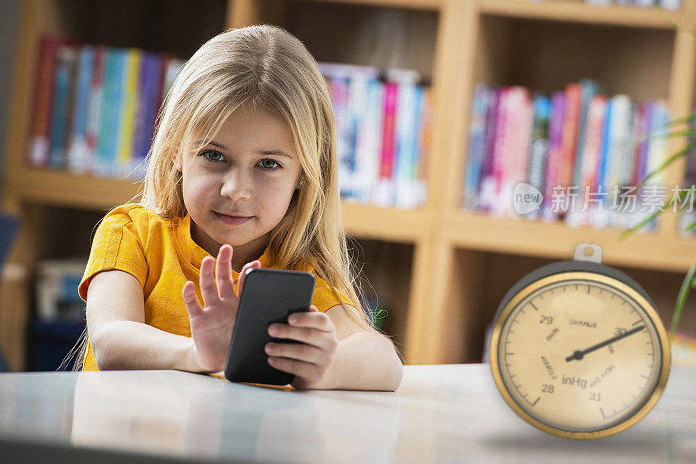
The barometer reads {"value": 30.05, "unit": "inHg"}
